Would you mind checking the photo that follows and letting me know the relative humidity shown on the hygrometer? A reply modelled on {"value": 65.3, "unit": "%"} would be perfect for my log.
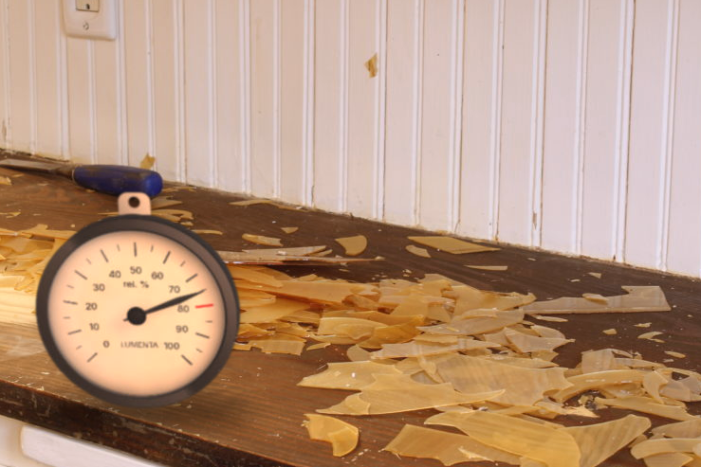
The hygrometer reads {"value": 75, "unit": "%"}
